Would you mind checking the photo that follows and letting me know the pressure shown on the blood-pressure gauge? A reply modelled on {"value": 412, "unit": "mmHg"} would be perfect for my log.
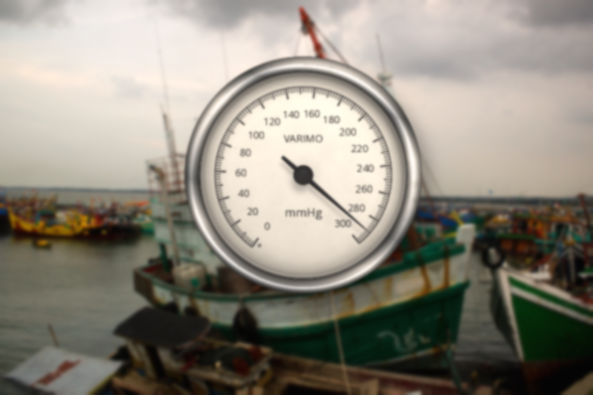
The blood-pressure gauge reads {"value": 290, "unit": "mmHg"}
